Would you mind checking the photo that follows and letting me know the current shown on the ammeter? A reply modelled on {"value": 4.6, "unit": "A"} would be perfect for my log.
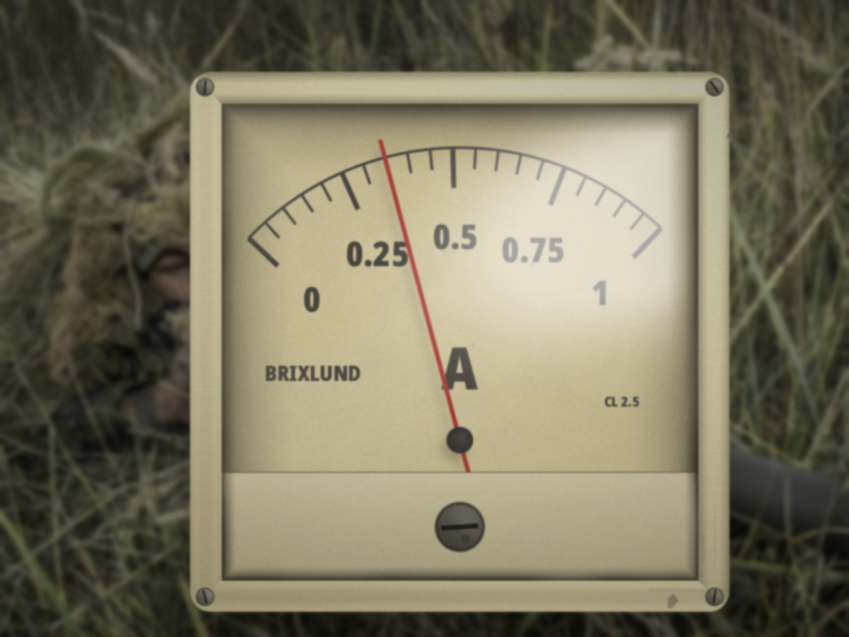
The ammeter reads {"value": 0.35, "unit": "A"}
